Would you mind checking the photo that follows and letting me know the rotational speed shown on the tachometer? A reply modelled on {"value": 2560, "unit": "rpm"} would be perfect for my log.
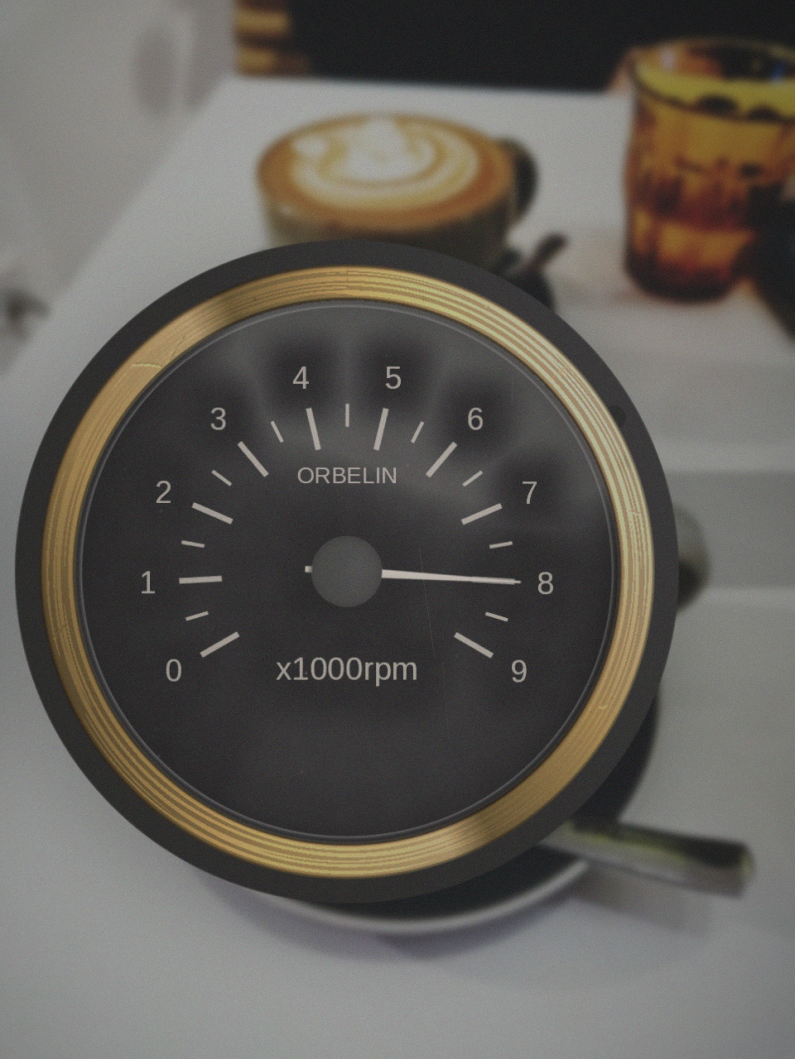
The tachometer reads {"value": 8000, "unit": "rpm"}
